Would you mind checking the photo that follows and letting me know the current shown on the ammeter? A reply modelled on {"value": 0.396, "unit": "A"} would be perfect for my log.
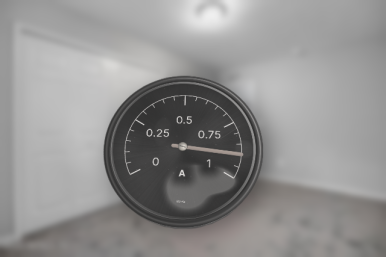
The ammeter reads {"value": 0.9, "unit": "A"}
